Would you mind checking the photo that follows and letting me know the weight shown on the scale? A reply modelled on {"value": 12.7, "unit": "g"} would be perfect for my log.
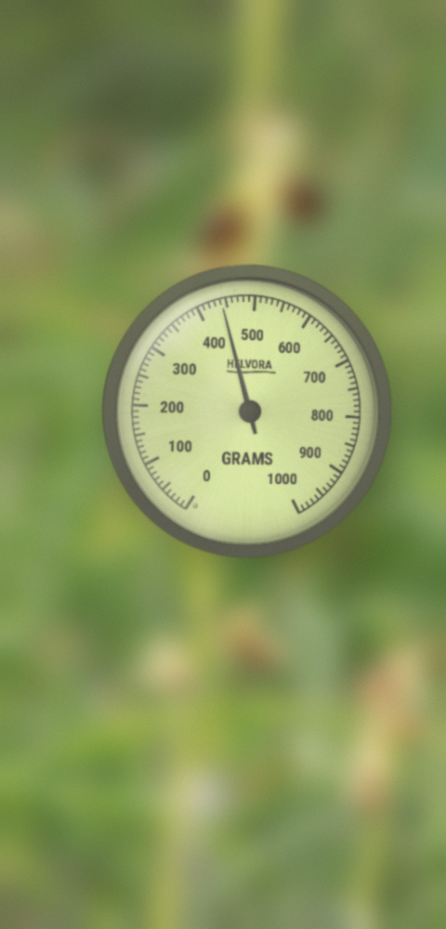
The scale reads {"value": 440, "unit": "g"}
